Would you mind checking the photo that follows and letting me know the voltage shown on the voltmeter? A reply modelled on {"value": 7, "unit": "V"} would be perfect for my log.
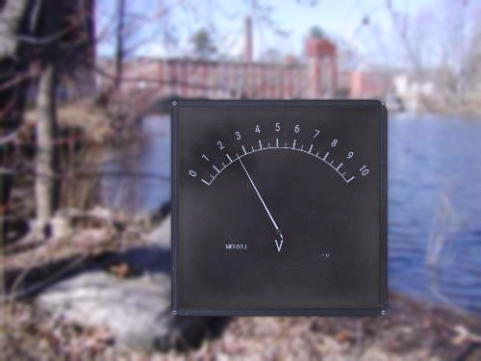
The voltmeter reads {"value": 2.5, "unit": "V"}
